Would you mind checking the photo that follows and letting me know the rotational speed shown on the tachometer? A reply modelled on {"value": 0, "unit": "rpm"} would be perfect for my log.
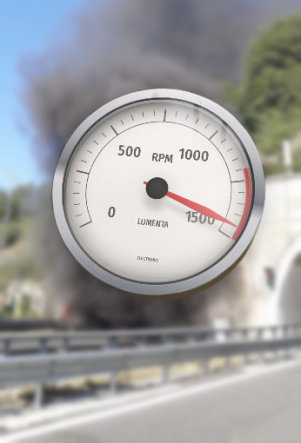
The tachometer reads {"value": 1450, "unit": "rpm"}
